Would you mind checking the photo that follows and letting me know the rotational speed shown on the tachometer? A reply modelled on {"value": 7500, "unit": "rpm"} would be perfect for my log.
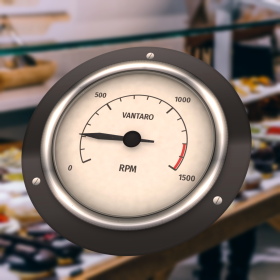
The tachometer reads {"value": 200, "unit": "rpm"}
